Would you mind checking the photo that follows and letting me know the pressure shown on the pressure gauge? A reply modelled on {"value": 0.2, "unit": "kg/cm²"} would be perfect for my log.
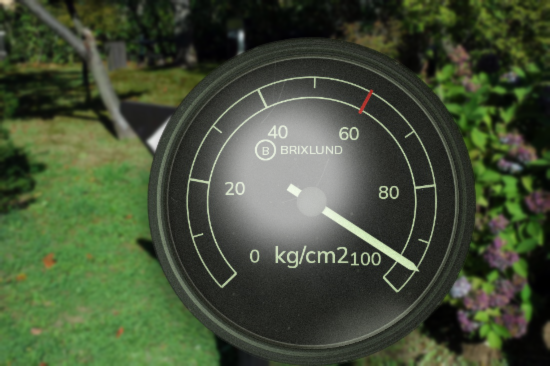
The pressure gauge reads {"value": 95, "unit": "kg/cm²"}
